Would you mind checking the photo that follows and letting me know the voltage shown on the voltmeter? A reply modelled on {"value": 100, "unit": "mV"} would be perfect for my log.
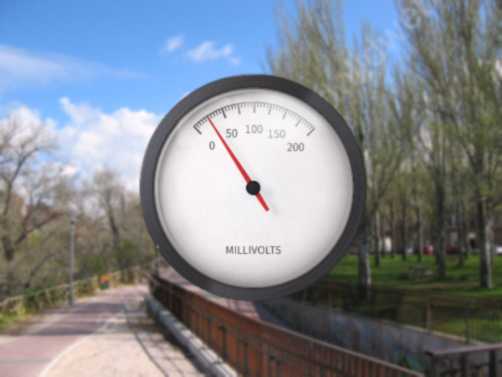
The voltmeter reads {"value": 25, "unit": "mV"}
